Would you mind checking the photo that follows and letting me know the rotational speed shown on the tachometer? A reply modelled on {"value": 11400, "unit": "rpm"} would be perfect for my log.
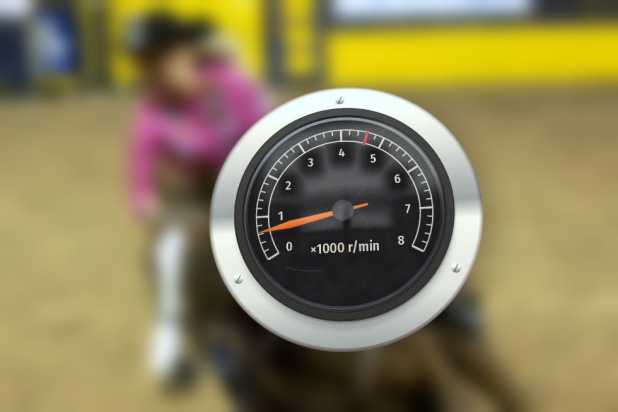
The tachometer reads {"value": 600, "unit": "rpm"}
